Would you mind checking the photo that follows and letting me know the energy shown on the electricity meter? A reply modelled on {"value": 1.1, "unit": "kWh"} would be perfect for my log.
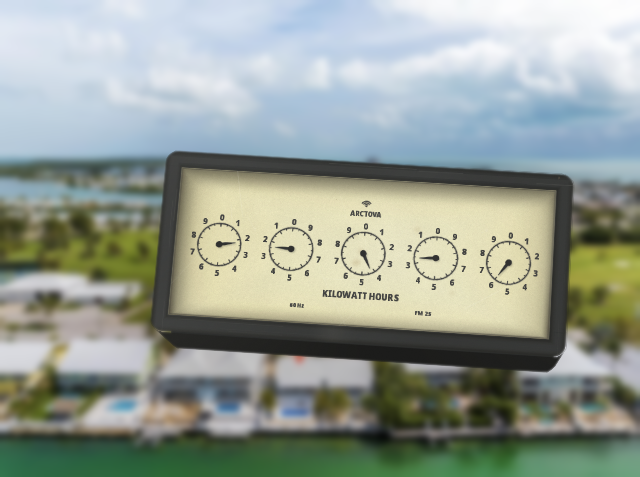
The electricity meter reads {"value": 22426, "unit": "kWh"}
